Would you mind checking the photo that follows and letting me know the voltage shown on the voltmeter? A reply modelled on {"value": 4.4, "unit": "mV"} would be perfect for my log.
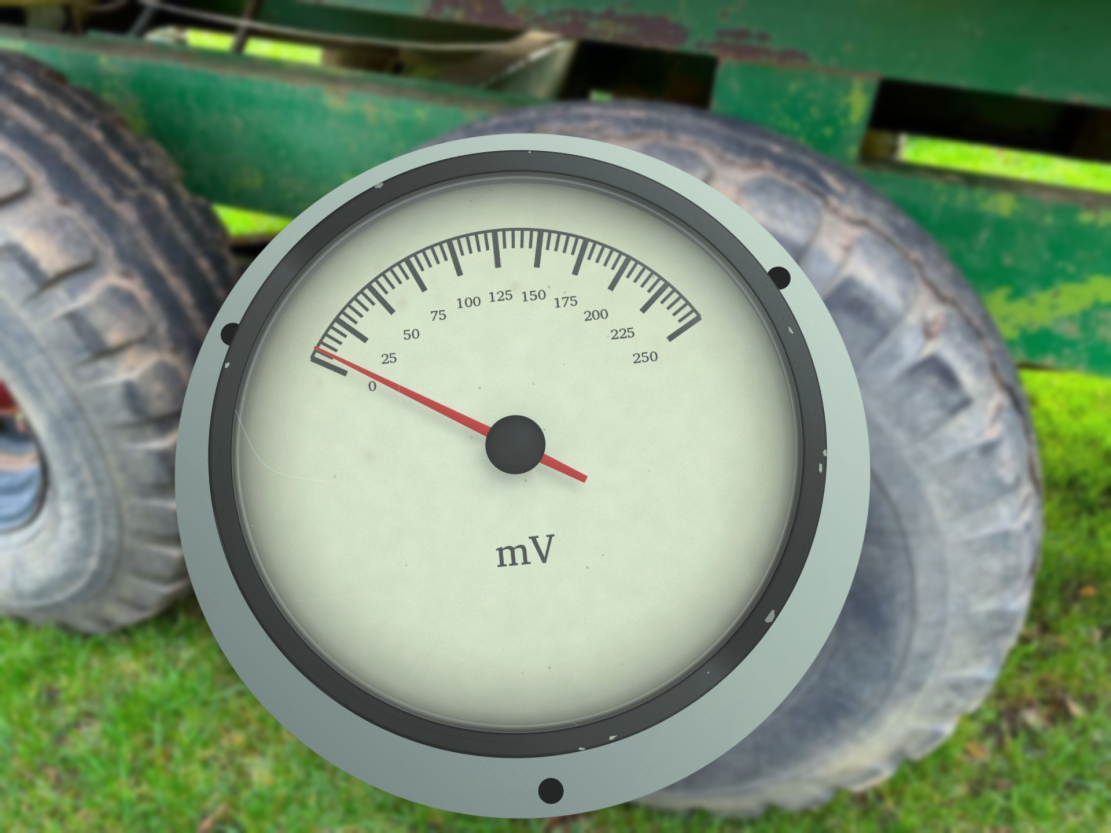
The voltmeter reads {"value": 5, "unit": "mV"}
